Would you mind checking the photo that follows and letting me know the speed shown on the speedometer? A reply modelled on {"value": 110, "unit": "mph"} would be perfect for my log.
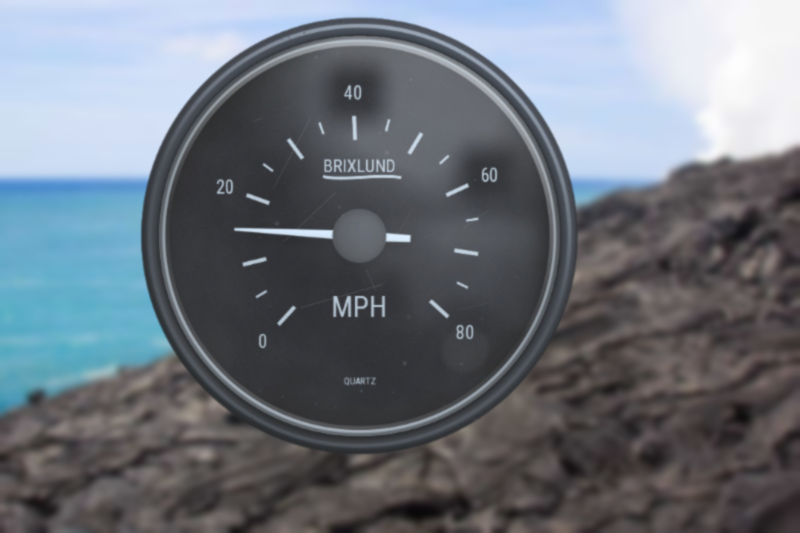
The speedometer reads {"value": 15, "unit": "mph"}
